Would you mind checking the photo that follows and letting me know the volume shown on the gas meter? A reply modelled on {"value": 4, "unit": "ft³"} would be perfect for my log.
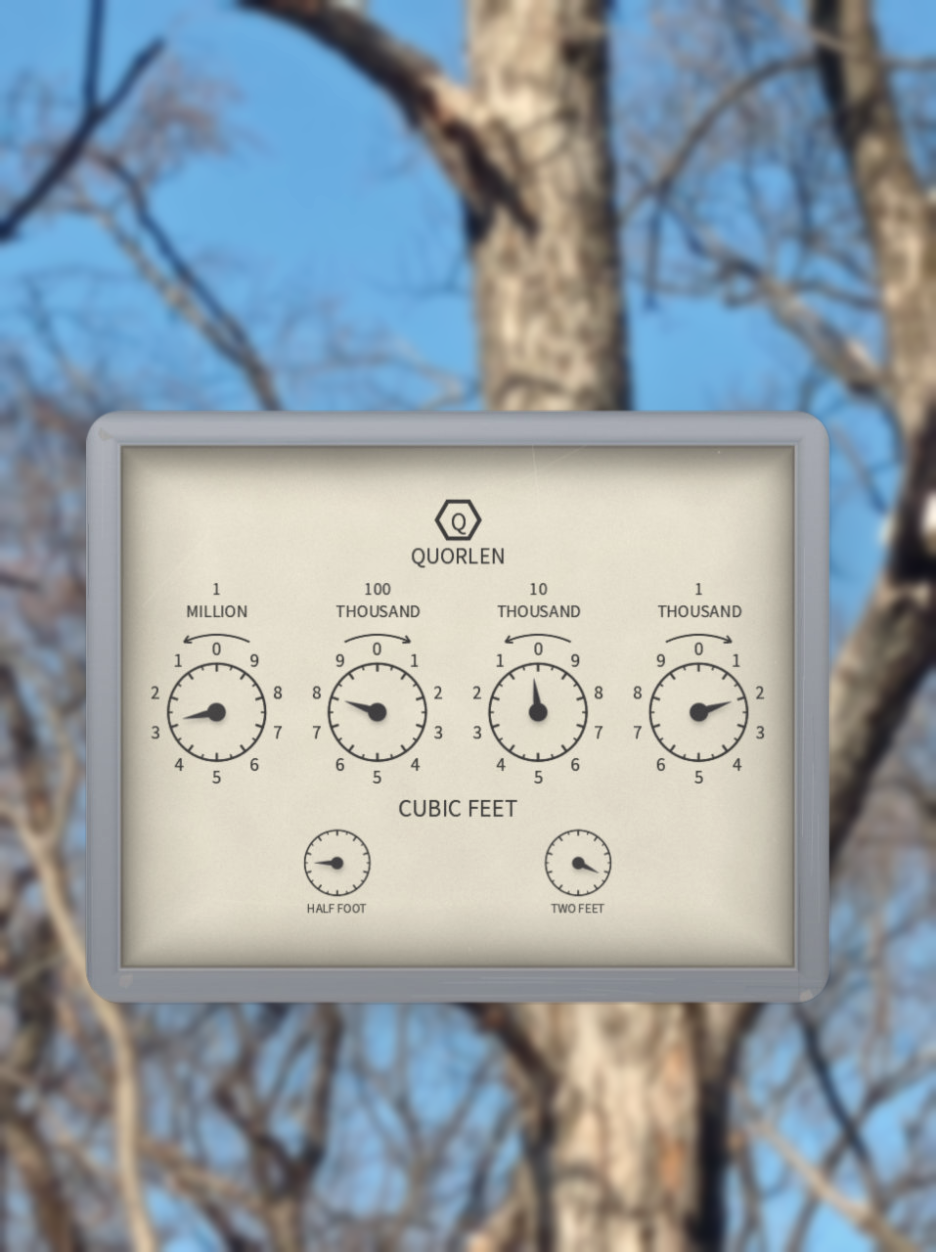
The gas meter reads {"value": 280200, "unit": "ft³"}
